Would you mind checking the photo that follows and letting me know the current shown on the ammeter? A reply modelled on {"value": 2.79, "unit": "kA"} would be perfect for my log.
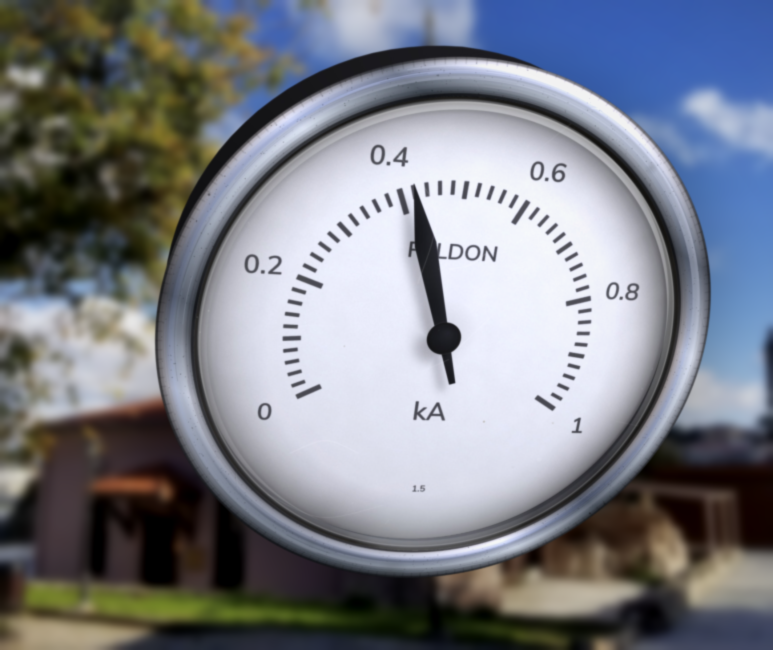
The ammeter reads {"value": 0.42, "unit": "kA"}
